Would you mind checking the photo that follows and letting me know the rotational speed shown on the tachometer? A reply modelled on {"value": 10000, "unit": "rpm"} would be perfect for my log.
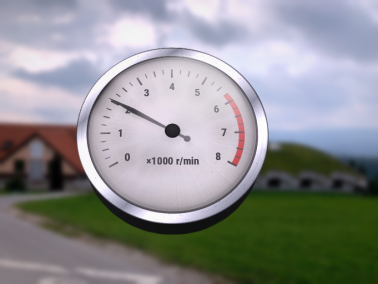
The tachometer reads {"value": 2000, "unit": "rpm"}
